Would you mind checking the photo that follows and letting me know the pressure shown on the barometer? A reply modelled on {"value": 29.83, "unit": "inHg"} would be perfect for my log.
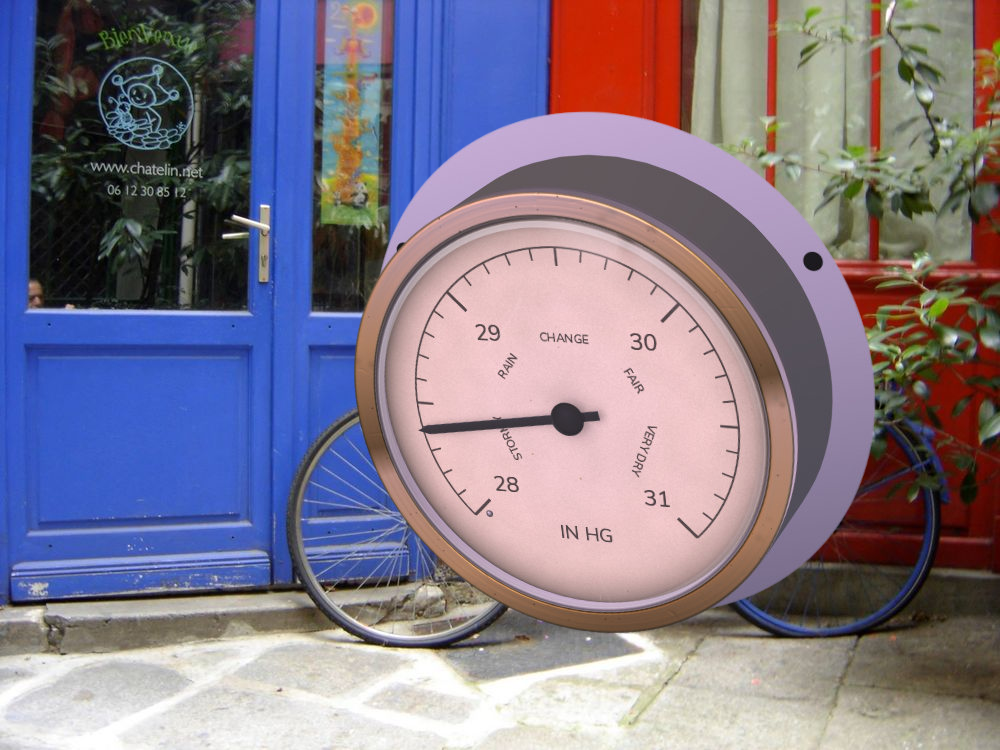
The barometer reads {"value": 28.4, "unit": "inHg"}
